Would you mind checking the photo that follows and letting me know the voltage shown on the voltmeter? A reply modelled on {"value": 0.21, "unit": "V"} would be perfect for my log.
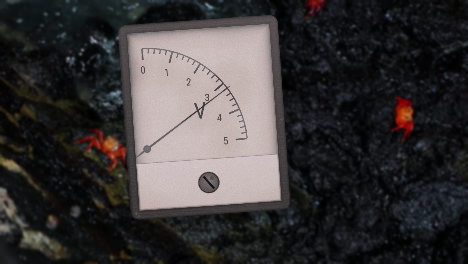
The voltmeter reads {"value": 3.2, "unit": "V"}
